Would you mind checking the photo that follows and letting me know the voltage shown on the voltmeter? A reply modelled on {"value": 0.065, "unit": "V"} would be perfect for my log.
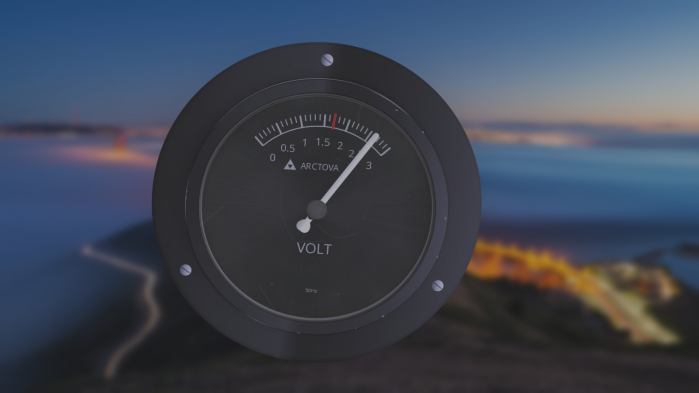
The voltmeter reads {"value": 2.6, "unit": "V"}
